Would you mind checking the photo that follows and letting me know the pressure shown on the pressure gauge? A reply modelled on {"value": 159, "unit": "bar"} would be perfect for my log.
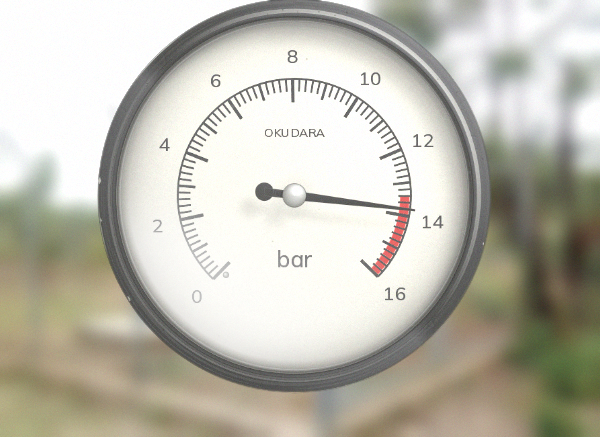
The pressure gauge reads {"value": 13.8, "unit": "bar"}
